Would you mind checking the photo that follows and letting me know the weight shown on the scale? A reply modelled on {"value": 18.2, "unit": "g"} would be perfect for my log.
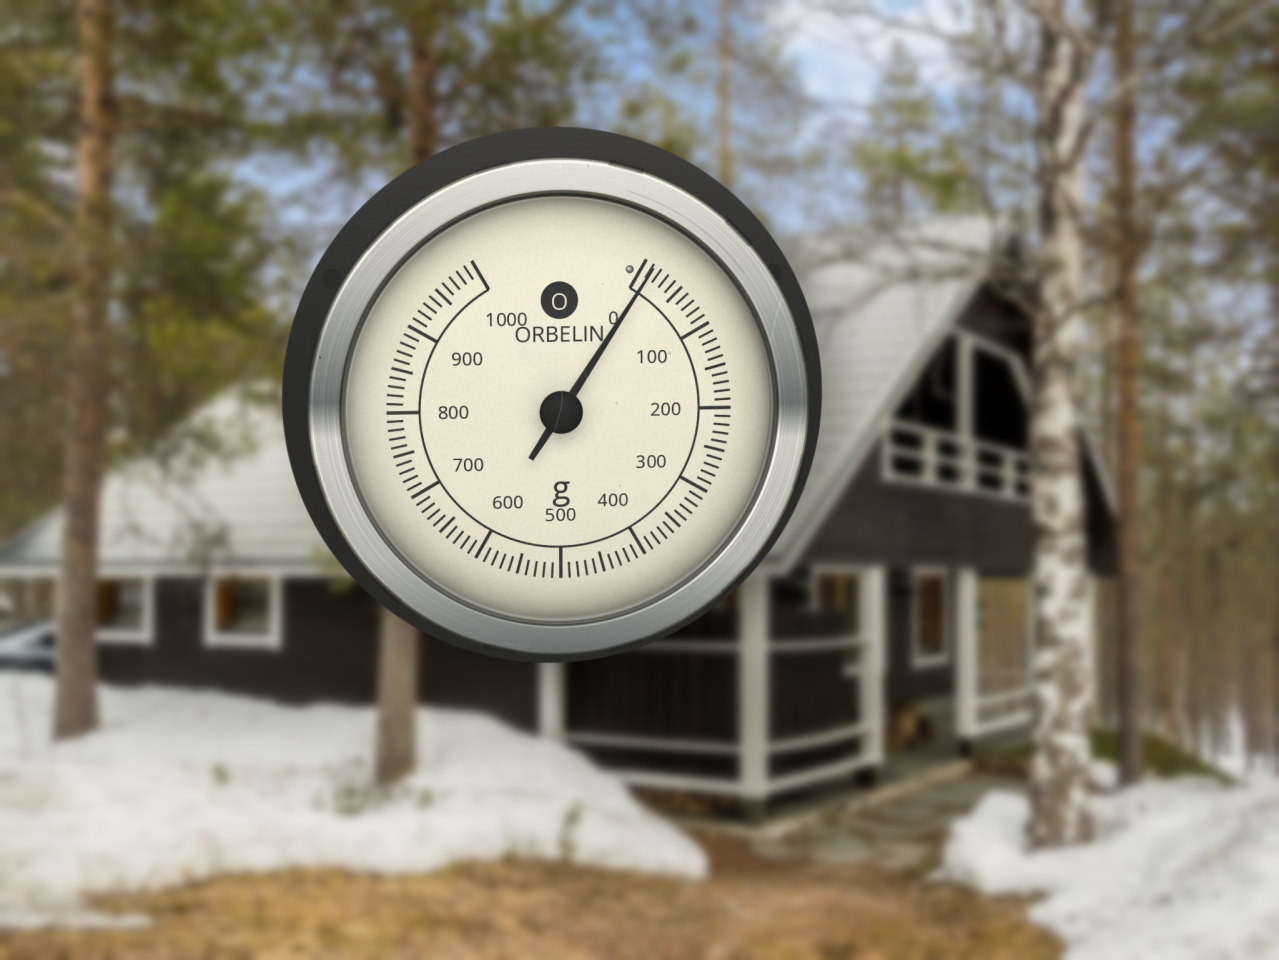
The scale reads {"value": 10, "unit": "g"}
